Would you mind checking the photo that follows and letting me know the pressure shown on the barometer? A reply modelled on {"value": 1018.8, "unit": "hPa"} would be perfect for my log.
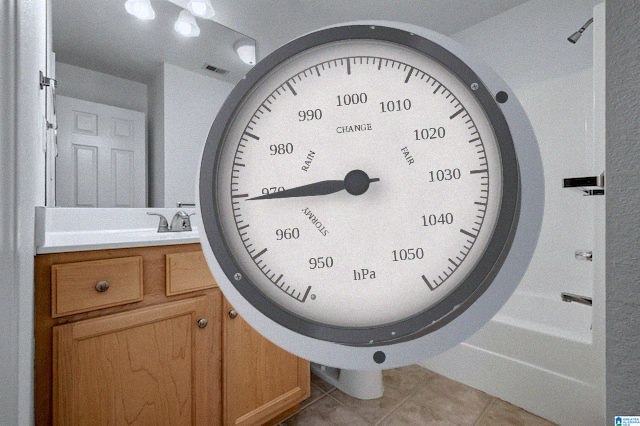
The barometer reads {"value": 969, "unit": "hPa"}
